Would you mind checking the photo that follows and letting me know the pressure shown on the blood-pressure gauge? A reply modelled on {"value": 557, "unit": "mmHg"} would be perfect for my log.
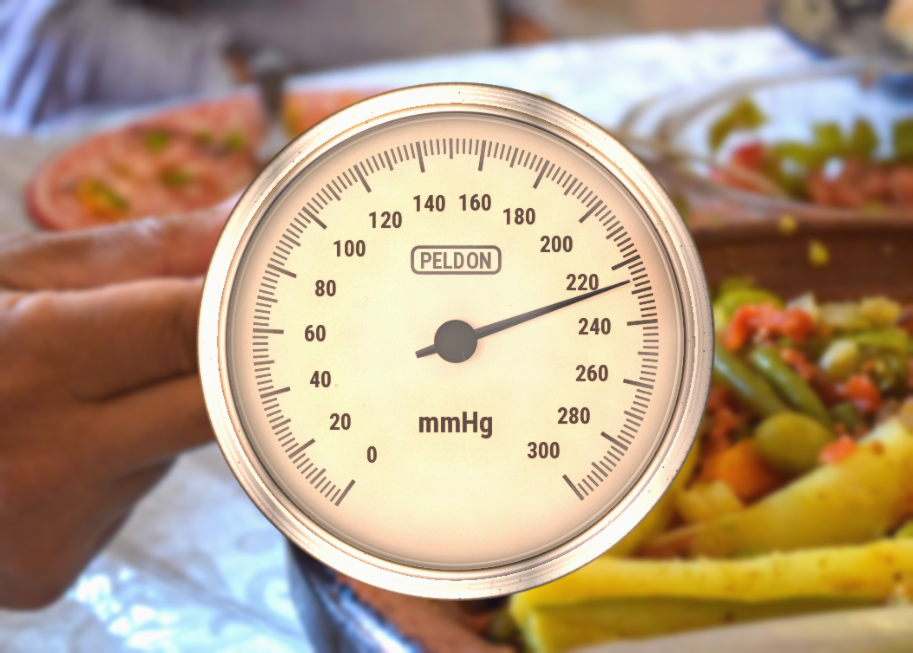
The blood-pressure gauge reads {"value": 226, "unit": "mmHg"}
